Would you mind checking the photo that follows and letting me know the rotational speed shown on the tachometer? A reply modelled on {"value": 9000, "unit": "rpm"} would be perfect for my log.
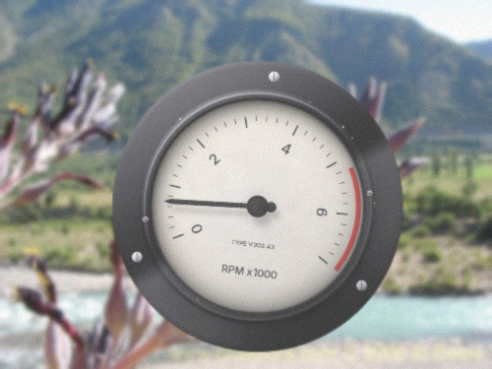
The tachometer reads {"value": 700, "unit": "rpm"}
